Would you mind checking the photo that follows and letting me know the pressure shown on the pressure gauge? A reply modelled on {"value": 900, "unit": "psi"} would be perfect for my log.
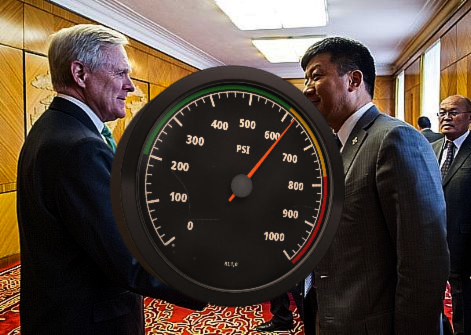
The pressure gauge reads {"value": 620, "unit": "psi"}
